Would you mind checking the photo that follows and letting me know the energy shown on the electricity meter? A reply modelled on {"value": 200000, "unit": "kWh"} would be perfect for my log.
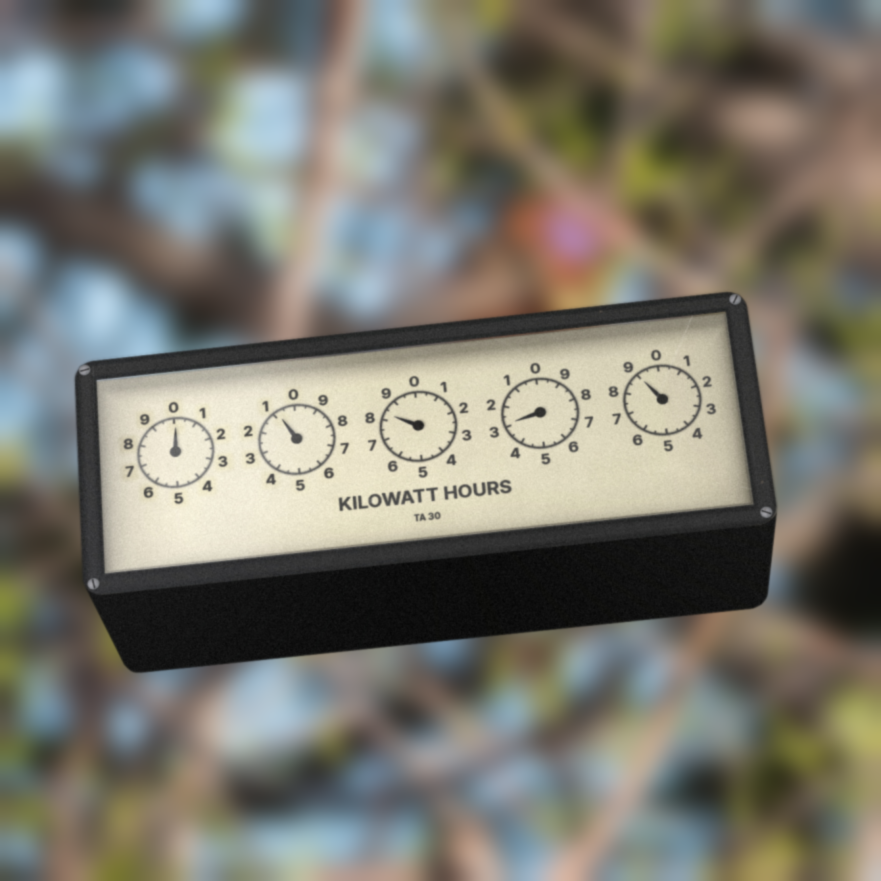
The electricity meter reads {"value": 829, "unit": "kWh"}
